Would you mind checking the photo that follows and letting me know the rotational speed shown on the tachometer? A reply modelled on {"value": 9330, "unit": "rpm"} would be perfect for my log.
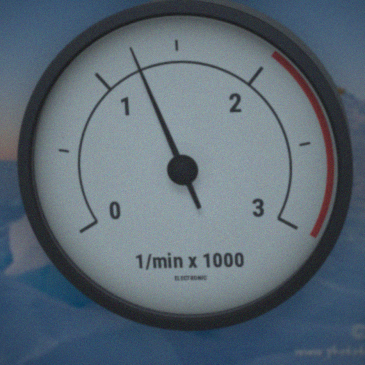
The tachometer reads {"value": 1250, "unit": "rpm"}
